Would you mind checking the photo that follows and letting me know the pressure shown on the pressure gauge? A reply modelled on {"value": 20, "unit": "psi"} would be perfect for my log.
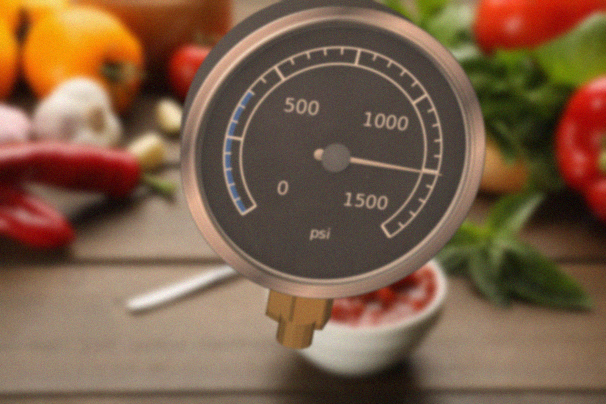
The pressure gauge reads {"value": 1250, "unit": "psi"}
